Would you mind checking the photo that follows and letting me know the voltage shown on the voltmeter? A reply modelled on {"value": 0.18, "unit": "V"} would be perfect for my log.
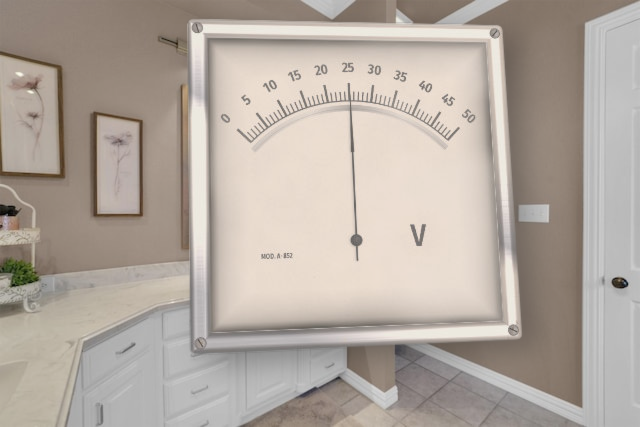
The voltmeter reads {"value": 25, "unit": "V"}
